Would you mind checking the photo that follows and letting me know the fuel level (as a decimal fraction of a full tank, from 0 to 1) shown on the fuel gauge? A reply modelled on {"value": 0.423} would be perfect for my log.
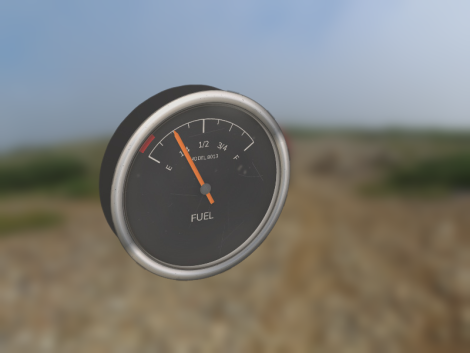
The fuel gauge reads {"value": 0.25}
